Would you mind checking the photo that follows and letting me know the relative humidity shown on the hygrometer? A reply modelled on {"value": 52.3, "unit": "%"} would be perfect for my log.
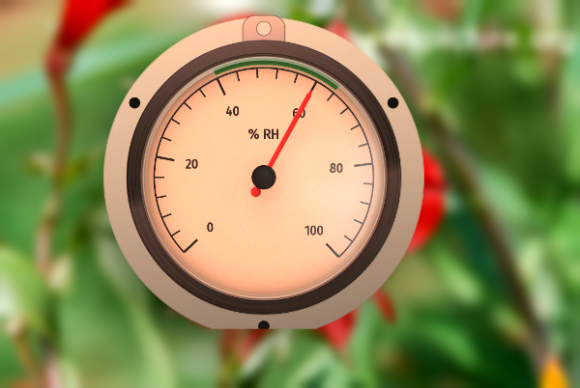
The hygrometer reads {"value": 60, "unit": "%"}
